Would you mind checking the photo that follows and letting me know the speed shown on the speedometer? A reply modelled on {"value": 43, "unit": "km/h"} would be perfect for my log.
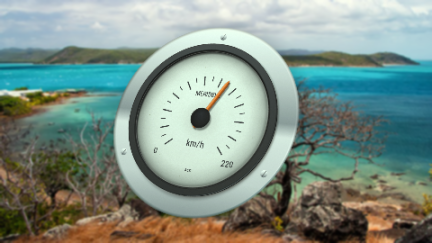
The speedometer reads {"value": 130, "unit": "km/h"}
